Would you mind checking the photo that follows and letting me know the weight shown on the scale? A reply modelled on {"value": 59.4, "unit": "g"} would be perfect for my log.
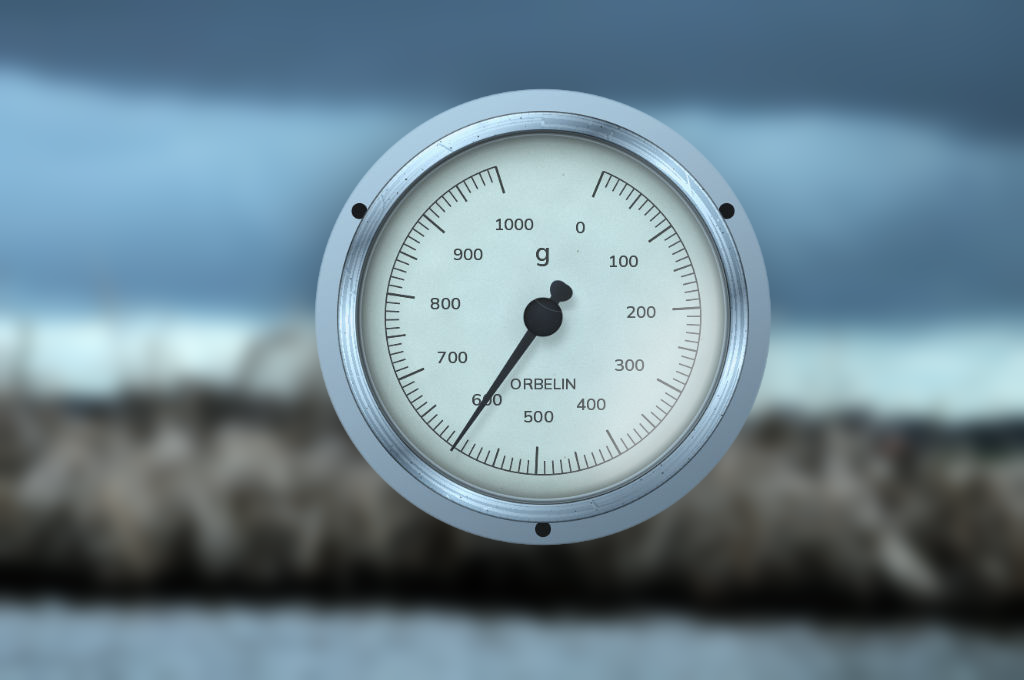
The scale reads {"value": 600, "unit": "g"}
